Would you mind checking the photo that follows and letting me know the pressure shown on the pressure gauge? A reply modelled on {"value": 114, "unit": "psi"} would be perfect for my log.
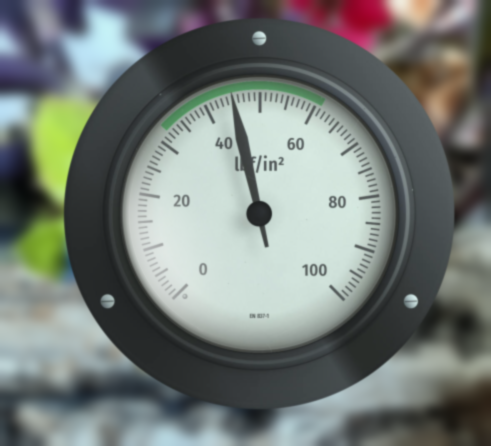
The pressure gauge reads {"value": 45, "unit": "psi"}
